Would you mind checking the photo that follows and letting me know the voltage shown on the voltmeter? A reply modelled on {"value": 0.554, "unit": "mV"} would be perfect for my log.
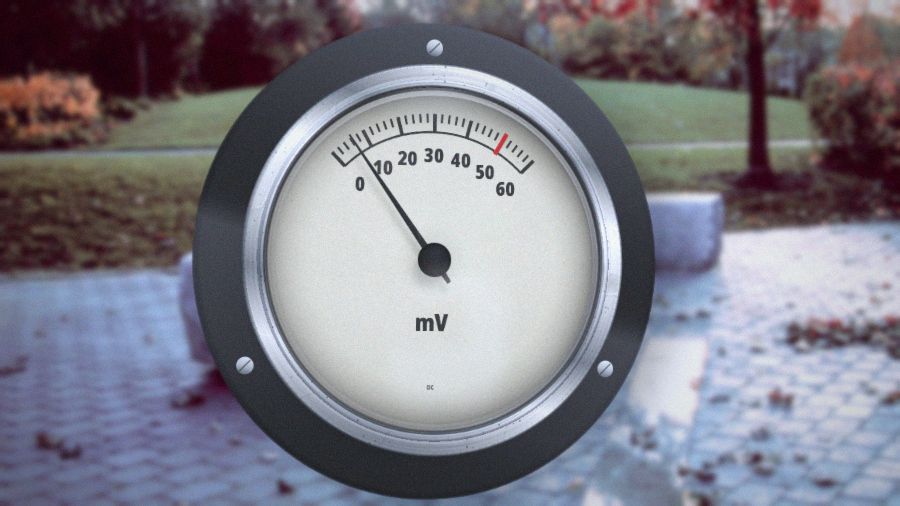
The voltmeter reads {"value": 6, "unit": "mV"}
